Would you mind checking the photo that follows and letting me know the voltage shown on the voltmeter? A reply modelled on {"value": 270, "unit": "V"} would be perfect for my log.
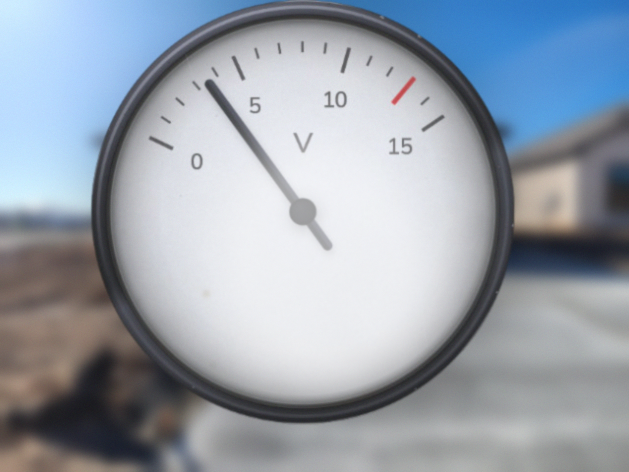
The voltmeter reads {"value": 3.5, "unit": "V"}
